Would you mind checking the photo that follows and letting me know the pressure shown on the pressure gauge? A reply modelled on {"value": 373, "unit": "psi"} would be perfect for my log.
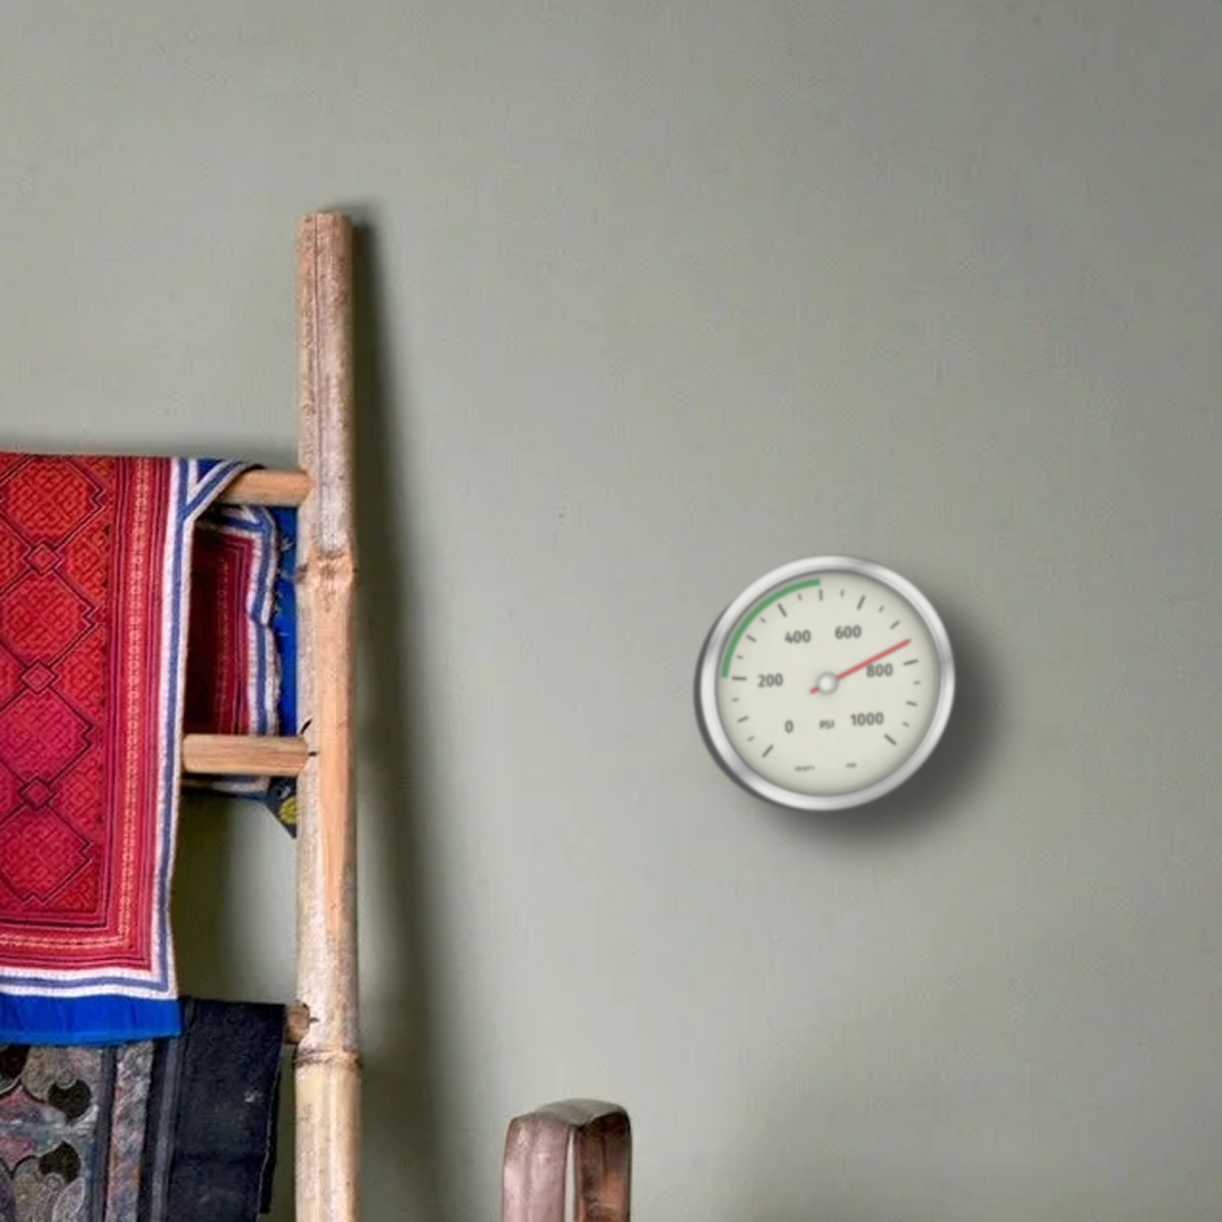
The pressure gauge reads {"value": 750, "unit": "psi"}
